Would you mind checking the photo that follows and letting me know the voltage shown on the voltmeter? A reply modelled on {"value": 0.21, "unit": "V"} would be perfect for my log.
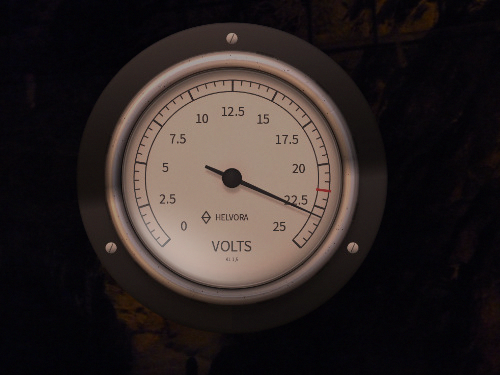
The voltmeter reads {"value": 23, "unit": "V"}
